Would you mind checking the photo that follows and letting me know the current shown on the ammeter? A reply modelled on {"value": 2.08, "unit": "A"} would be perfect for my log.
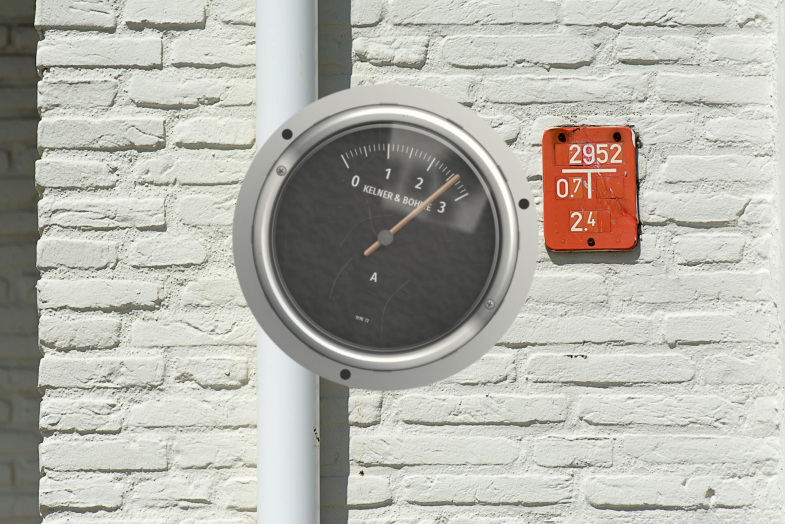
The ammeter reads {"value": 2.6, "unit": "A"}
